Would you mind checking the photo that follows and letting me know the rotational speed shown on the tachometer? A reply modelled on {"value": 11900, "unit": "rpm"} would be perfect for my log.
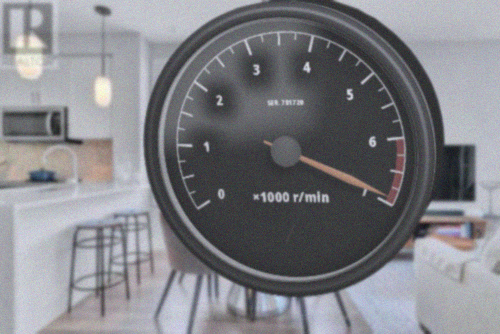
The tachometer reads {"value": 6875, "unit": "rpm"}
